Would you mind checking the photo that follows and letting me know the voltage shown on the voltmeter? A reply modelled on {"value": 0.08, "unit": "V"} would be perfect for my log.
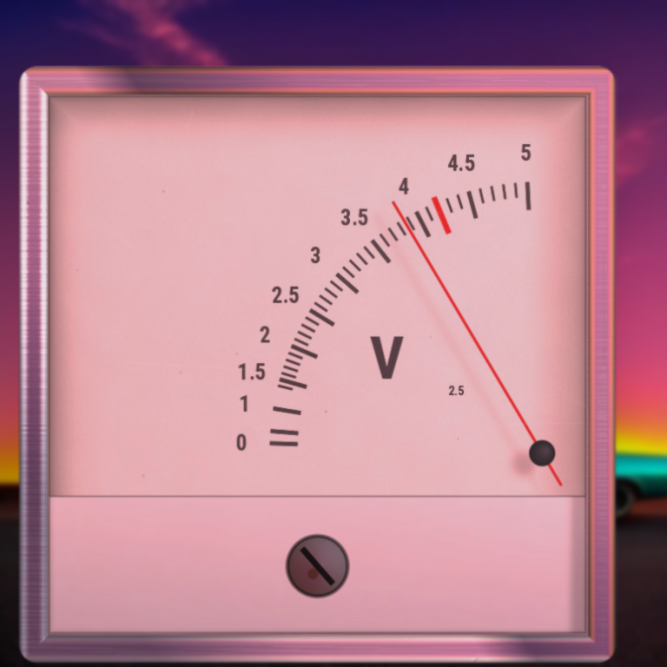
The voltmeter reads {"value": 3.85, "unit": "V"}
